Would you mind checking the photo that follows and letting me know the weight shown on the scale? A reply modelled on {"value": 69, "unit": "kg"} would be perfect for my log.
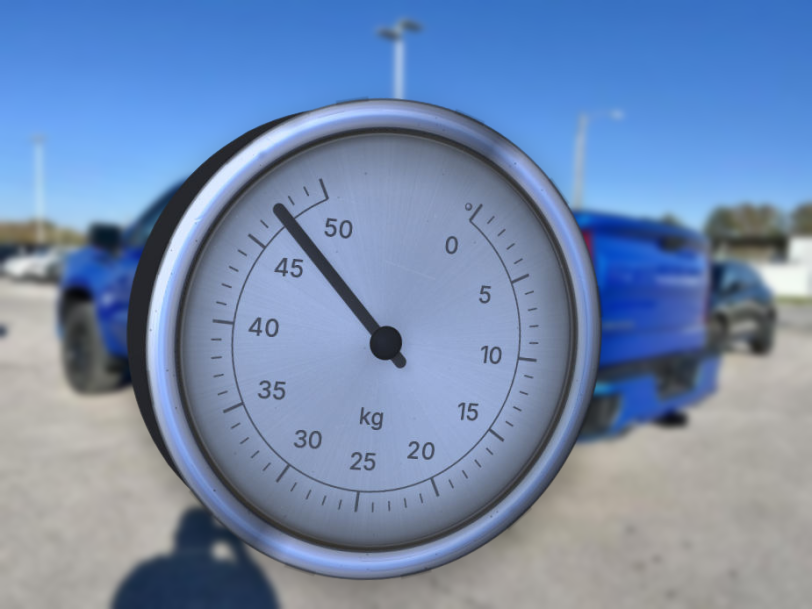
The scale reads {"value": 47, "unit": "kg"}
